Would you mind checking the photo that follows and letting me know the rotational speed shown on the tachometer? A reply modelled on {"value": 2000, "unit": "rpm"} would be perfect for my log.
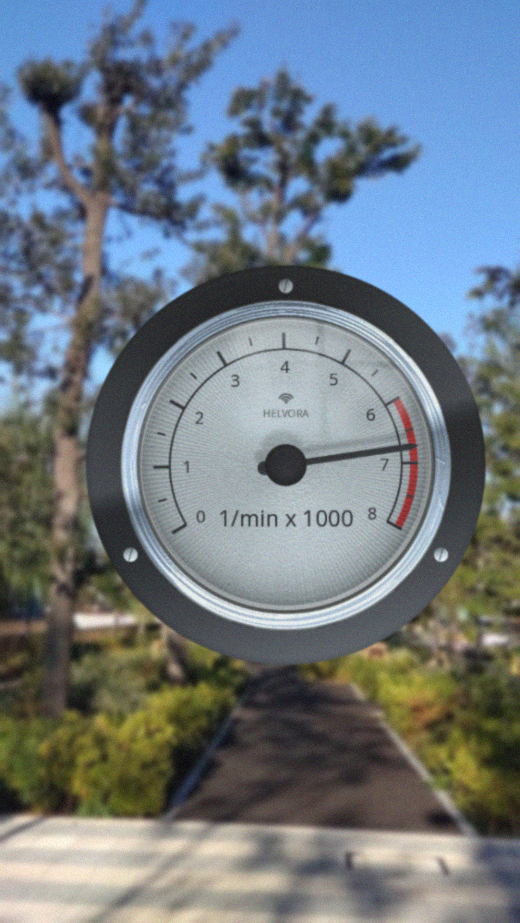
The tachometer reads {"value": 6750, "unit": "rpm"}
